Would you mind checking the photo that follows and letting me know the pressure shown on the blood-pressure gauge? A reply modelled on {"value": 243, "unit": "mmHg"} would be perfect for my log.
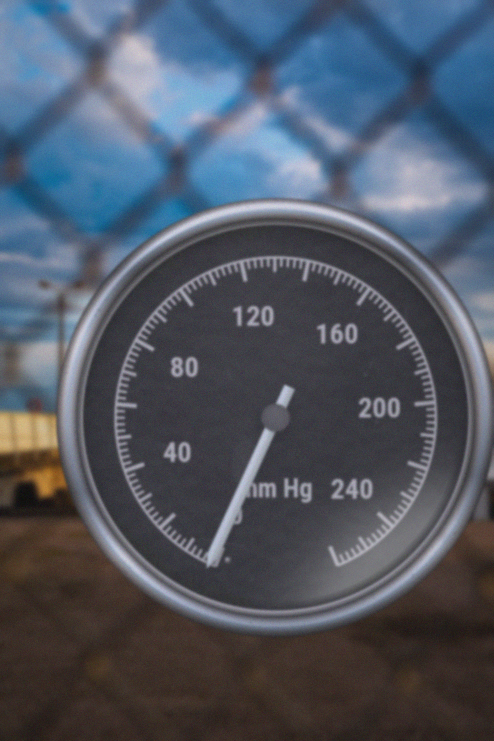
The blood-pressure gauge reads {"value": 2, "unit": "mmHg"}
